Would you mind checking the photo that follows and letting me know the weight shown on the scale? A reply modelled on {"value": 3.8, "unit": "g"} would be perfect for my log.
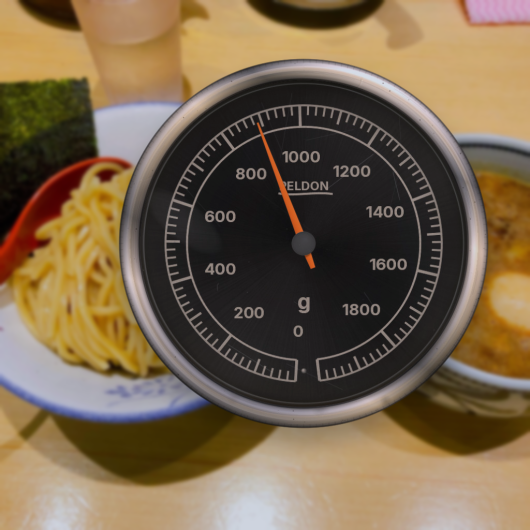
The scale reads {"value": 890, "unit": "g"}
